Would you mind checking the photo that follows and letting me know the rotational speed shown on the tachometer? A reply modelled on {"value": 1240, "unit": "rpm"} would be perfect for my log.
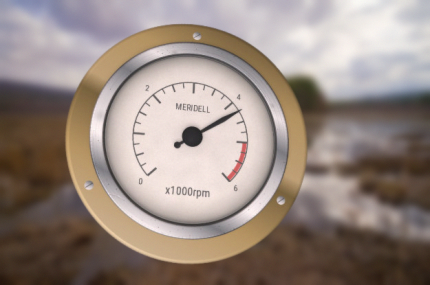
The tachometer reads {"value": 4250, "unit": "rpm"}
